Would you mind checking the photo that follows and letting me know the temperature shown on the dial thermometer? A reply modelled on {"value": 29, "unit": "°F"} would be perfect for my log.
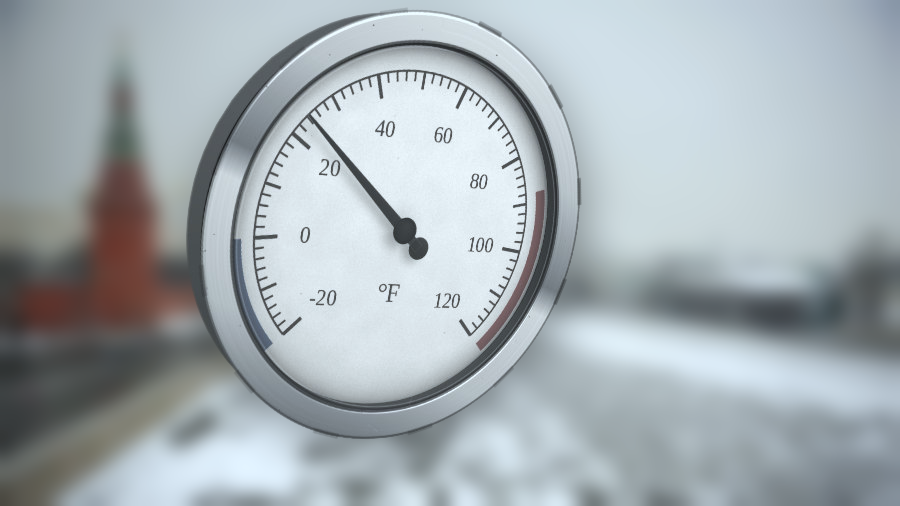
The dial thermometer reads {"value": 24, "unit": "°F"}
